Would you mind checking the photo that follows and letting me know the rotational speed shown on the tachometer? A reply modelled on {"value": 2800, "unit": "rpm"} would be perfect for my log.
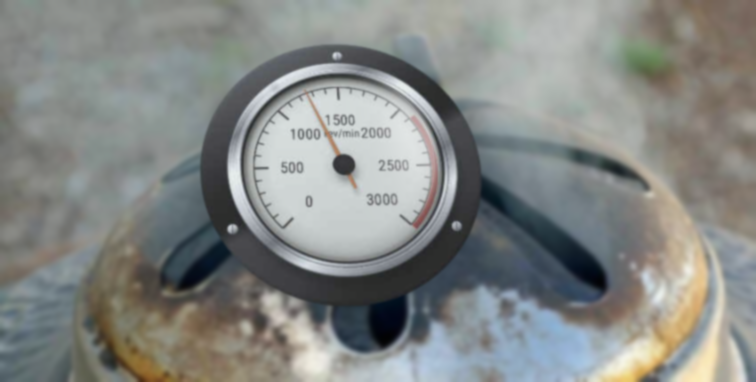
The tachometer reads {"value": 1250, "unit": "rpm"}
